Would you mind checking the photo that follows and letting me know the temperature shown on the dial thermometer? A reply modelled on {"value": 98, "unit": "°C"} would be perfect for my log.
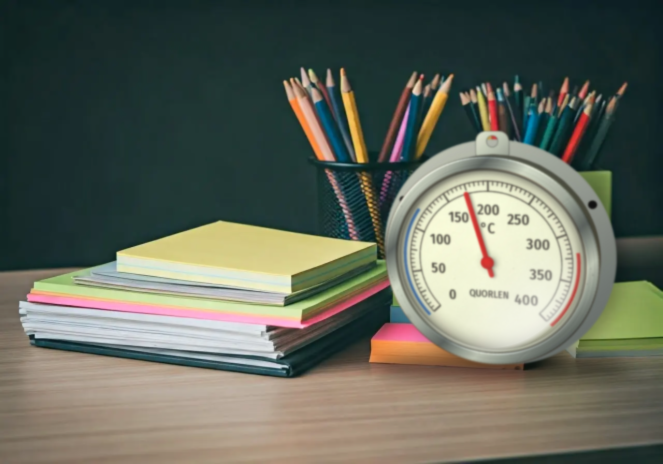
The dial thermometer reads {"value": 175, "unit": "°C"}
